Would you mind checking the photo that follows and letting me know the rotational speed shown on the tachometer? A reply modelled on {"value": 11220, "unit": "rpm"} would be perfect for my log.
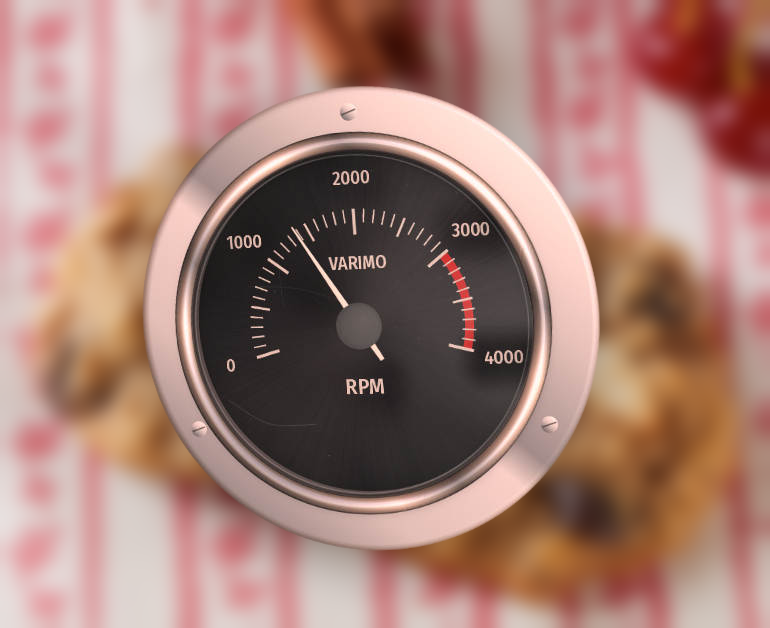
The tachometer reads {"value": 1400, "unit": "rpm"}
